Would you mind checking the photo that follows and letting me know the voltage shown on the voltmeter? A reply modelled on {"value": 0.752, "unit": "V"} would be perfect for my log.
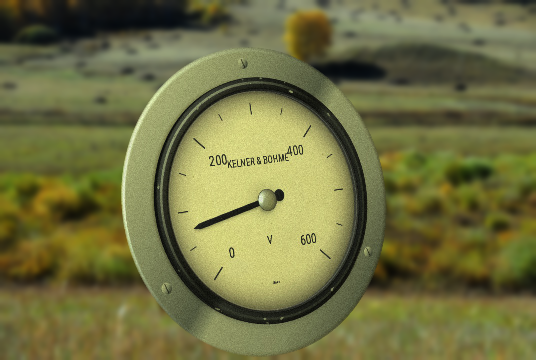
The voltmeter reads {"value": 75, "unit": "V"}
